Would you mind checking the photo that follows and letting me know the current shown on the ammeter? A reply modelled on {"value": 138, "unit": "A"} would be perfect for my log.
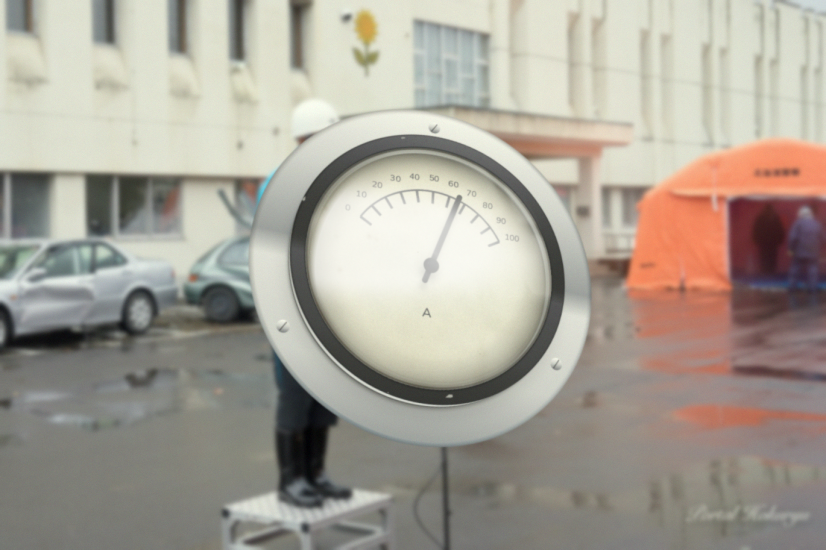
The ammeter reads {"value": 65, "unit": "A"}
